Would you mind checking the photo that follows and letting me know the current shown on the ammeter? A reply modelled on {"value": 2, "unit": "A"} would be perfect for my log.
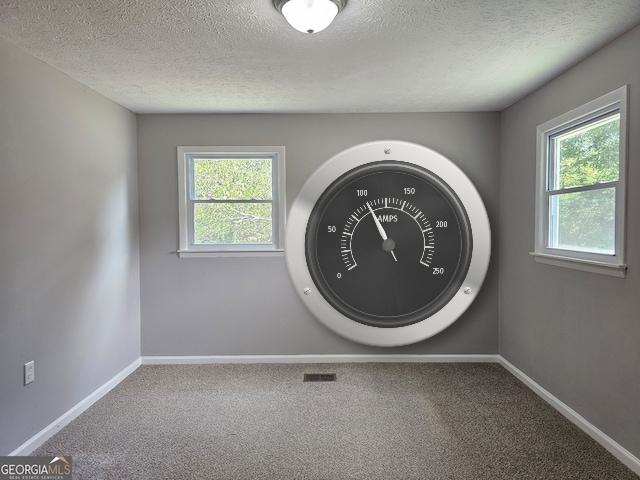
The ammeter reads {"value": 100, "unit": "A"}
